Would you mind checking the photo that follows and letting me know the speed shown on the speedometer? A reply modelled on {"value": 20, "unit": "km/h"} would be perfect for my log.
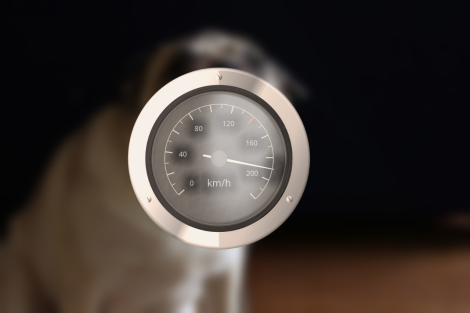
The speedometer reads {"value": 190, "unit": "km/h"}
